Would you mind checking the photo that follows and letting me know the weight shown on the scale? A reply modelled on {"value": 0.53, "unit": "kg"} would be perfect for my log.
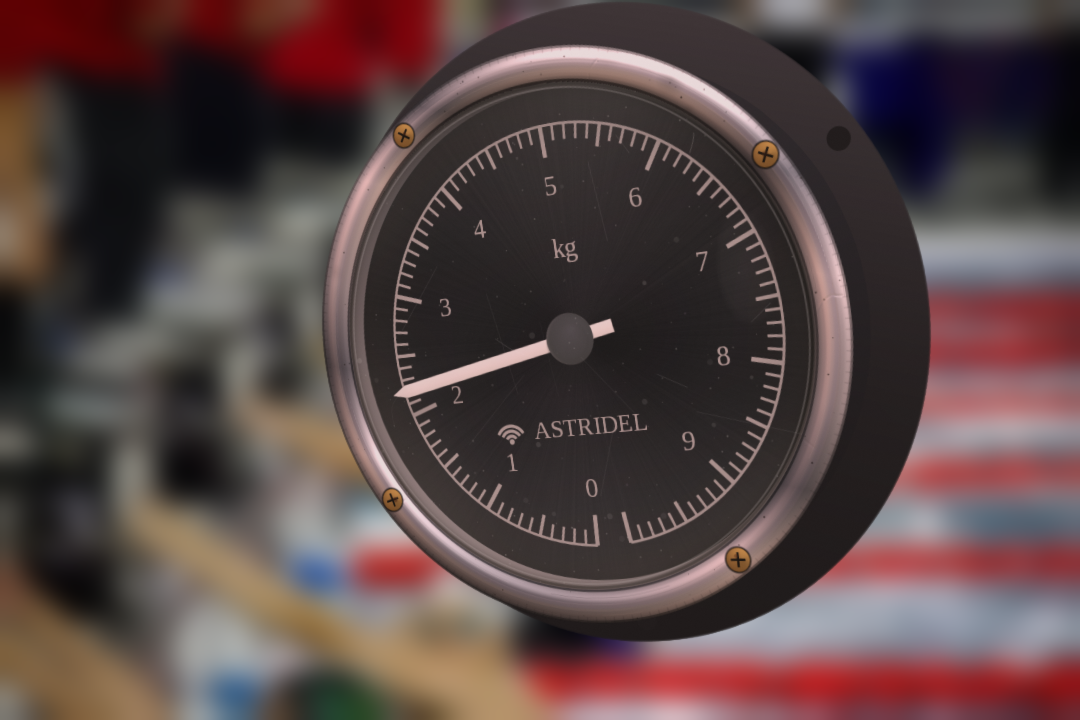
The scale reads {"value": 2.2, "unit": "kg"}
